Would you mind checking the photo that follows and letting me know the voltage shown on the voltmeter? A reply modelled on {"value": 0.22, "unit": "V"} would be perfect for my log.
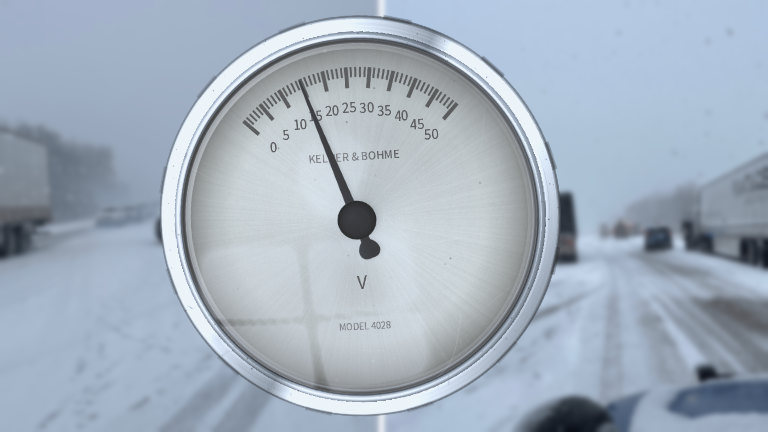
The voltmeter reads {"value": 15, "unit": "V"}
